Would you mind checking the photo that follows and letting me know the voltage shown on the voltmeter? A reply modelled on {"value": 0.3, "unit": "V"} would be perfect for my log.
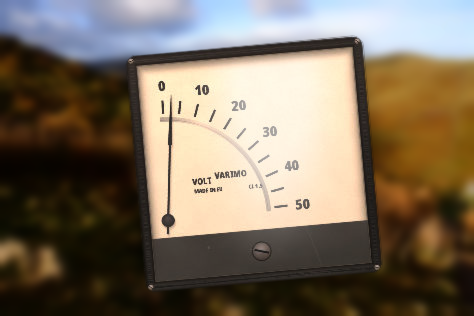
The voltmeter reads {"value": 2.5, "unit": "V"}
